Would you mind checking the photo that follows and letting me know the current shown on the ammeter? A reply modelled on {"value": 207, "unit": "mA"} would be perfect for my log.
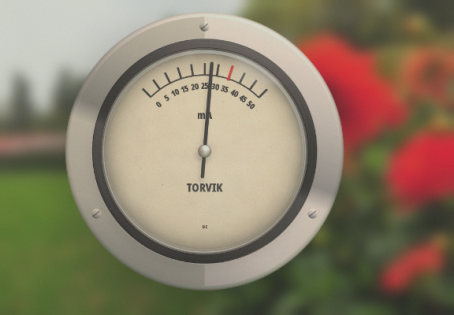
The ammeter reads {"value": 27.5, "unit": "mA"}
